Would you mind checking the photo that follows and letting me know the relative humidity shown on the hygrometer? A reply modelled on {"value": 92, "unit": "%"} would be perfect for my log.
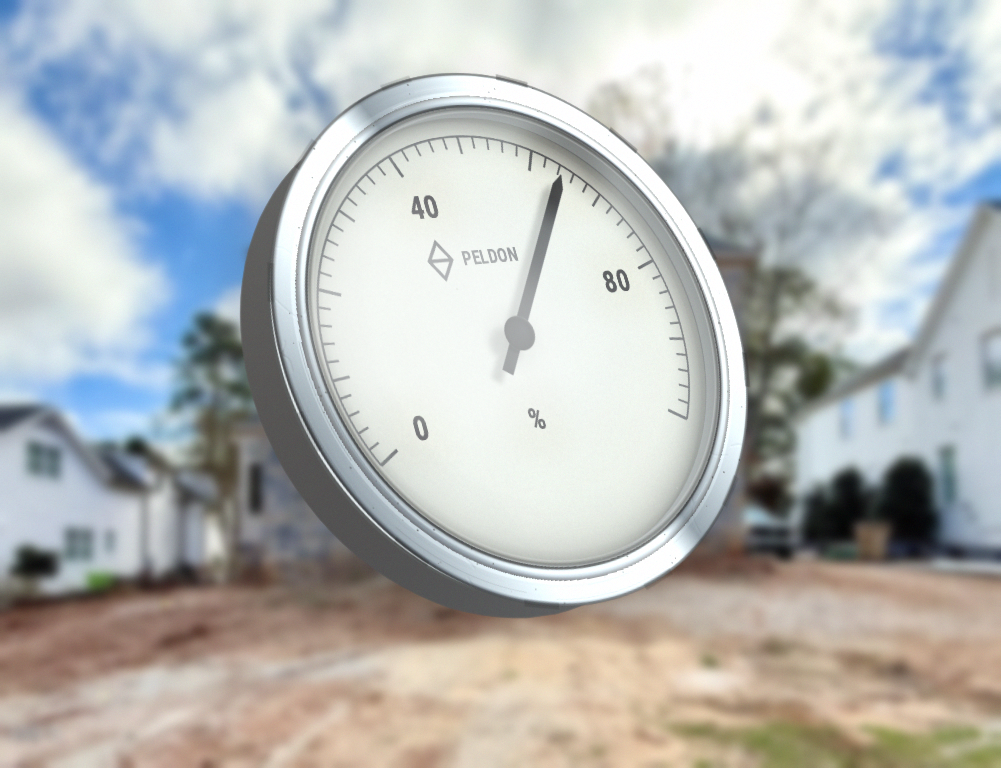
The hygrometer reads {"value": 64, "unit": "%"}
